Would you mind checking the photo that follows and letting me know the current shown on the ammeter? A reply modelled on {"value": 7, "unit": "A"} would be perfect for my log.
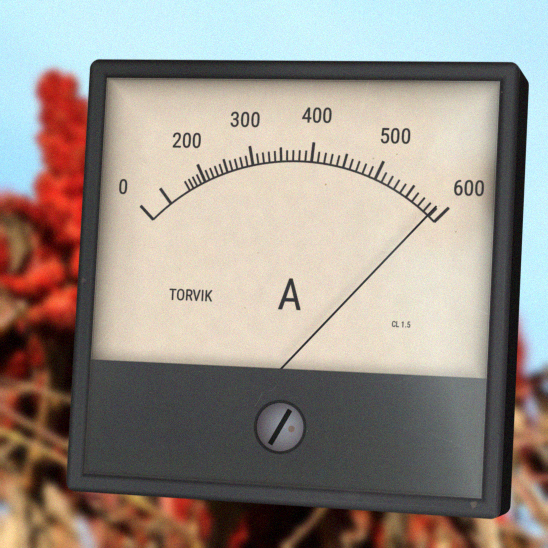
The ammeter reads {"value": 590, "unit": "A"}
